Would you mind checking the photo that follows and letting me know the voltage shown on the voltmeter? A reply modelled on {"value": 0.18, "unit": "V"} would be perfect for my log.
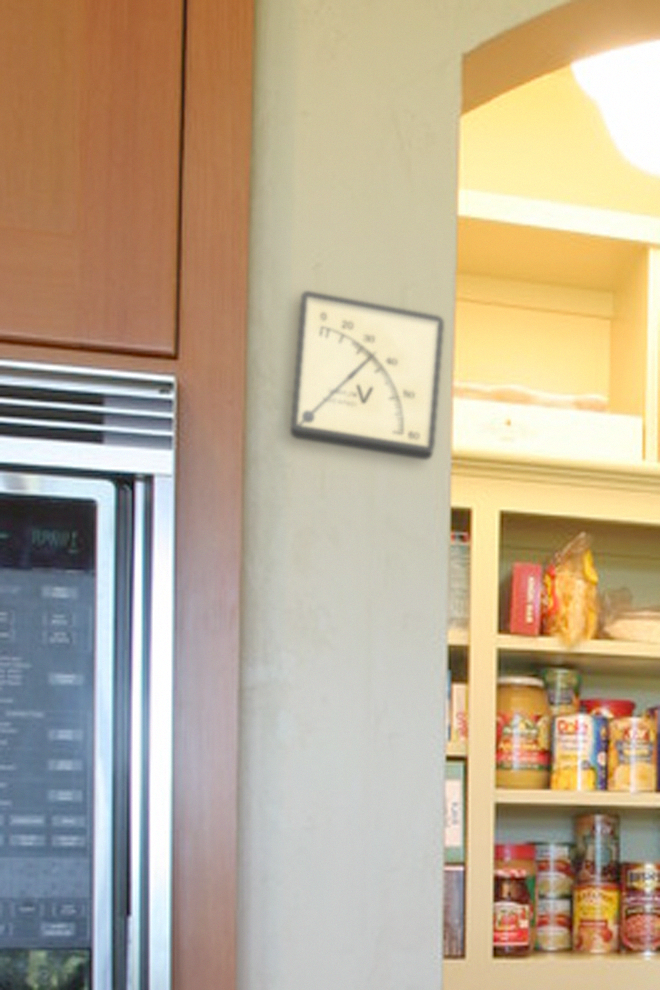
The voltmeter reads {"value": 35, "unit": "V"}
